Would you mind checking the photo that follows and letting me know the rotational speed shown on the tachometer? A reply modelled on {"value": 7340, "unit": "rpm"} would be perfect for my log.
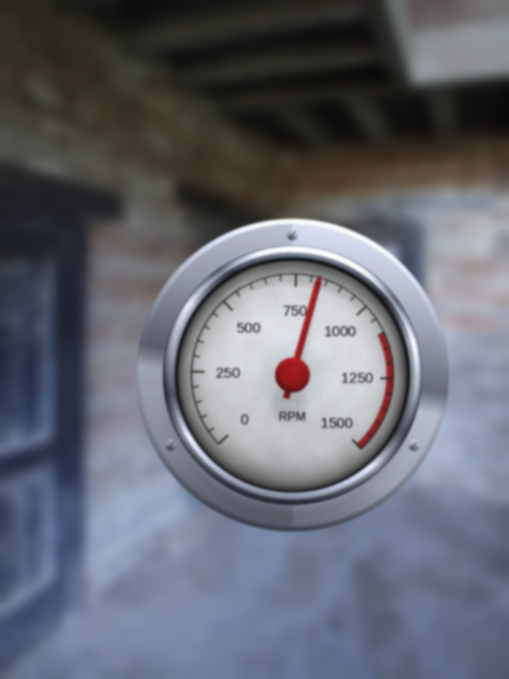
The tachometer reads {"value": 825, "unit": "rpm"}
